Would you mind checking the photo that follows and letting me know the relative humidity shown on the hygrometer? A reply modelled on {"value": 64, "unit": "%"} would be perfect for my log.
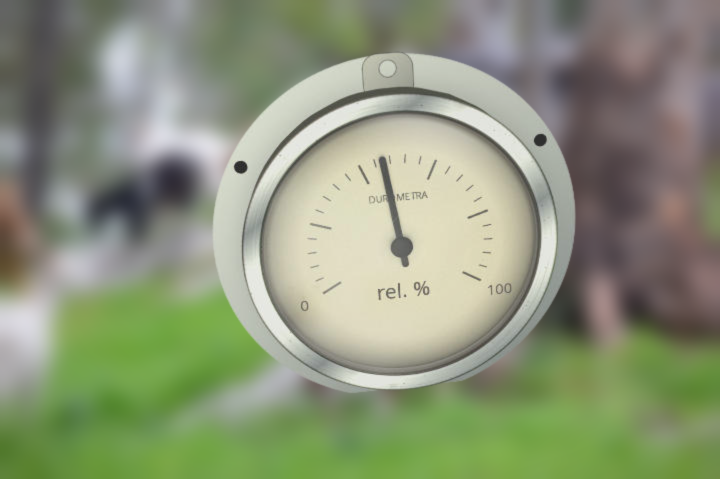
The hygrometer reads {"value": 46, "unit": "%"}
